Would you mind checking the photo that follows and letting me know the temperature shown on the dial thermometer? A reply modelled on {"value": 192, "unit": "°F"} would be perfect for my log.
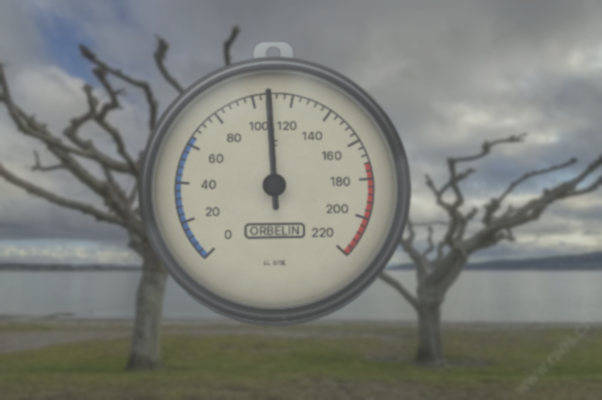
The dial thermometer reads {"value": 108, "unit": "°F"}
